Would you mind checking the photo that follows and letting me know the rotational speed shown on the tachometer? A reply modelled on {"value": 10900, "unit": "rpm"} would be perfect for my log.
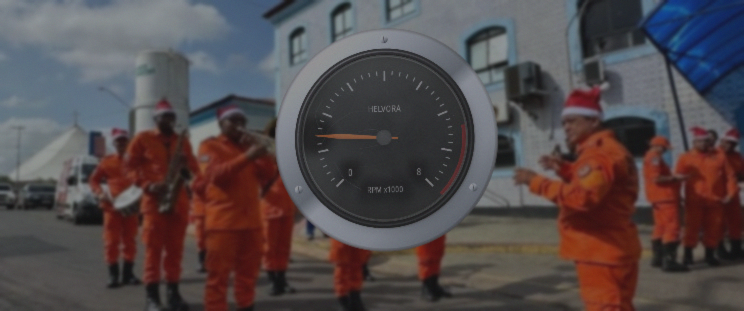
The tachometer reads {"value": 1400, "unit": "rpm"}
